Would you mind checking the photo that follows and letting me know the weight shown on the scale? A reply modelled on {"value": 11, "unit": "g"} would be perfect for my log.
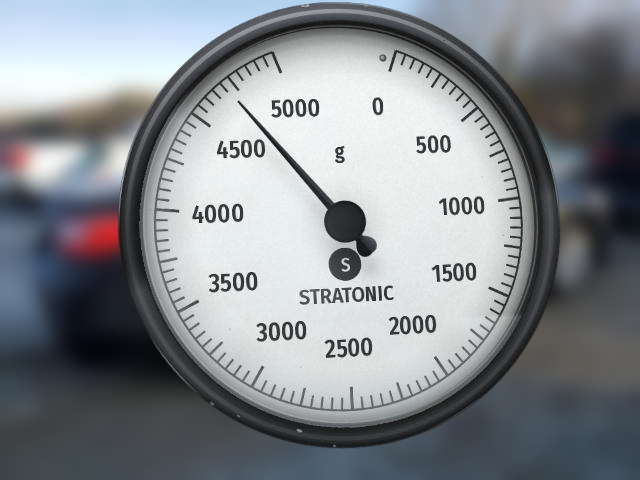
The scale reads {"value": 4700, "unit": "g"}
